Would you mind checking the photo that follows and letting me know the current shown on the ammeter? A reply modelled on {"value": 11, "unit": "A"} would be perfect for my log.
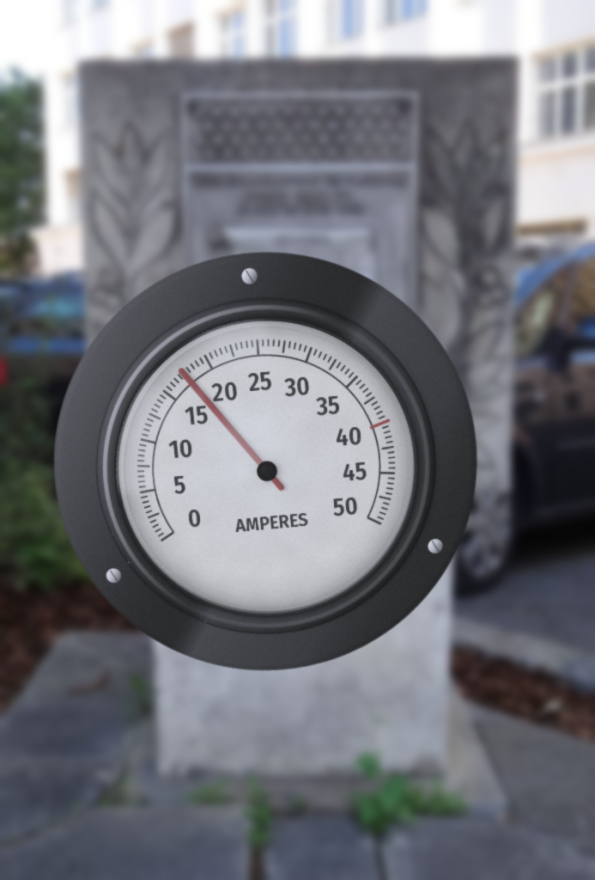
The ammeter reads {"value": 17.5, "unit": "A"}
